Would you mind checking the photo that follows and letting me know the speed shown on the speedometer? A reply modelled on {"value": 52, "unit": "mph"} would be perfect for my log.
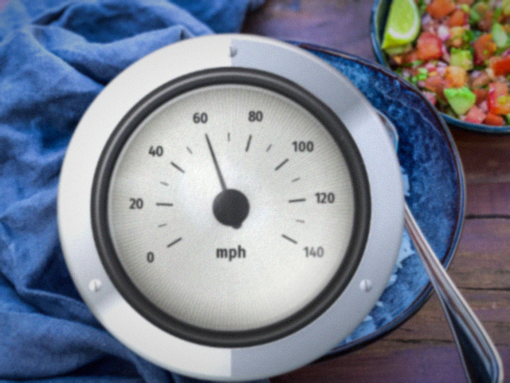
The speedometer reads {"value": 60, "unit": "mph"}
